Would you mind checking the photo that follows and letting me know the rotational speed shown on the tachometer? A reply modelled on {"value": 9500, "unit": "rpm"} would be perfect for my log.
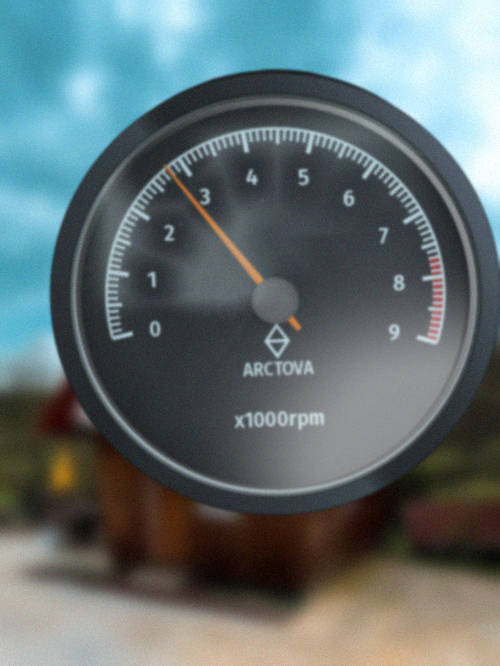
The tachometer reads {"value": 2800, "unit": "rpm"}
